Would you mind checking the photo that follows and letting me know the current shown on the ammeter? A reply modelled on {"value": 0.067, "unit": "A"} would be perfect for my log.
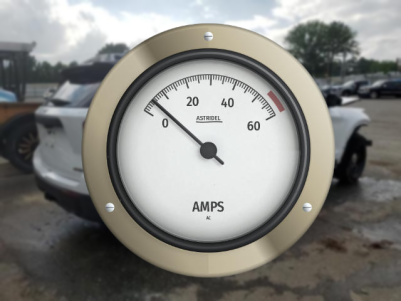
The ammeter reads {"value": 5, "unit": "A"}
